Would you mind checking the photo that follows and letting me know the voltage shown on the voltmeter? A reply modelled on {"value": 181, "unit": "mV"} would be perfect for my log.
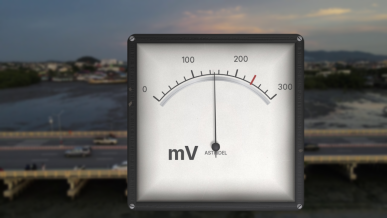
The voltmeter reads {"value": 150, "unit": "mV"}
